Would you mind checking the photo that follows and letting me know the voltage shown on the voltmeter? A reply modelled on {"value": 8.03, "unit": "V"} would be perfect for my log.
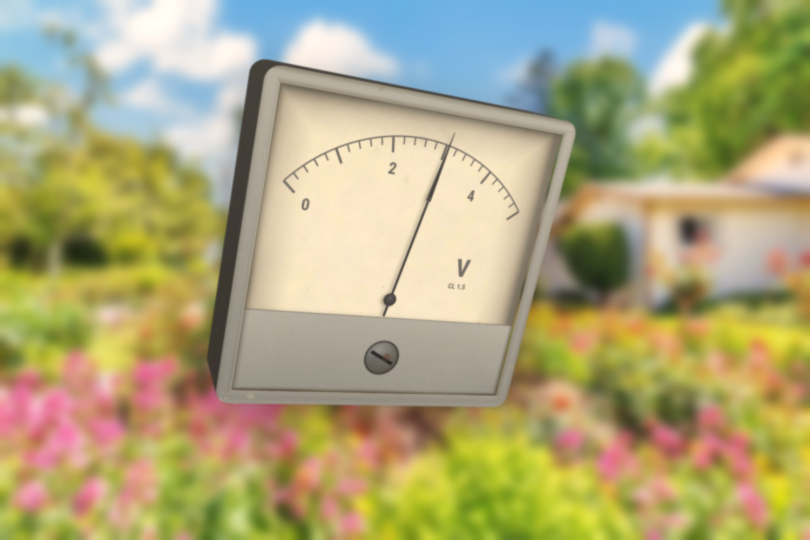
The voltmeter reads {"value": 3, "unit": "V"}
